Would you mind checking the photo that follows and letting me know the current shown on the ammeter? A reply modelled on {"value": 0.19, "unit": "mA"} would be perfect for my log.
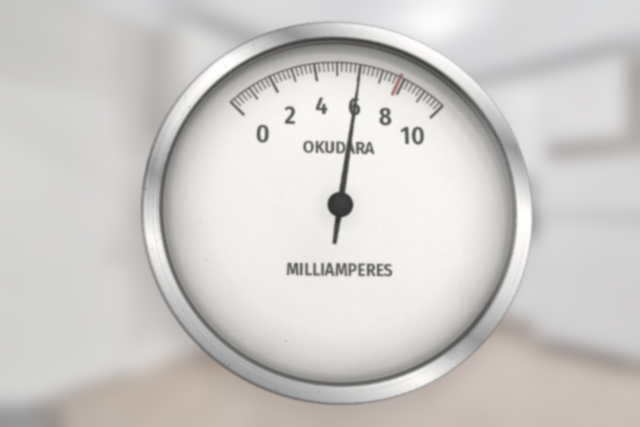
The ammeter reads {"value": 6, "unit": "mA"}
